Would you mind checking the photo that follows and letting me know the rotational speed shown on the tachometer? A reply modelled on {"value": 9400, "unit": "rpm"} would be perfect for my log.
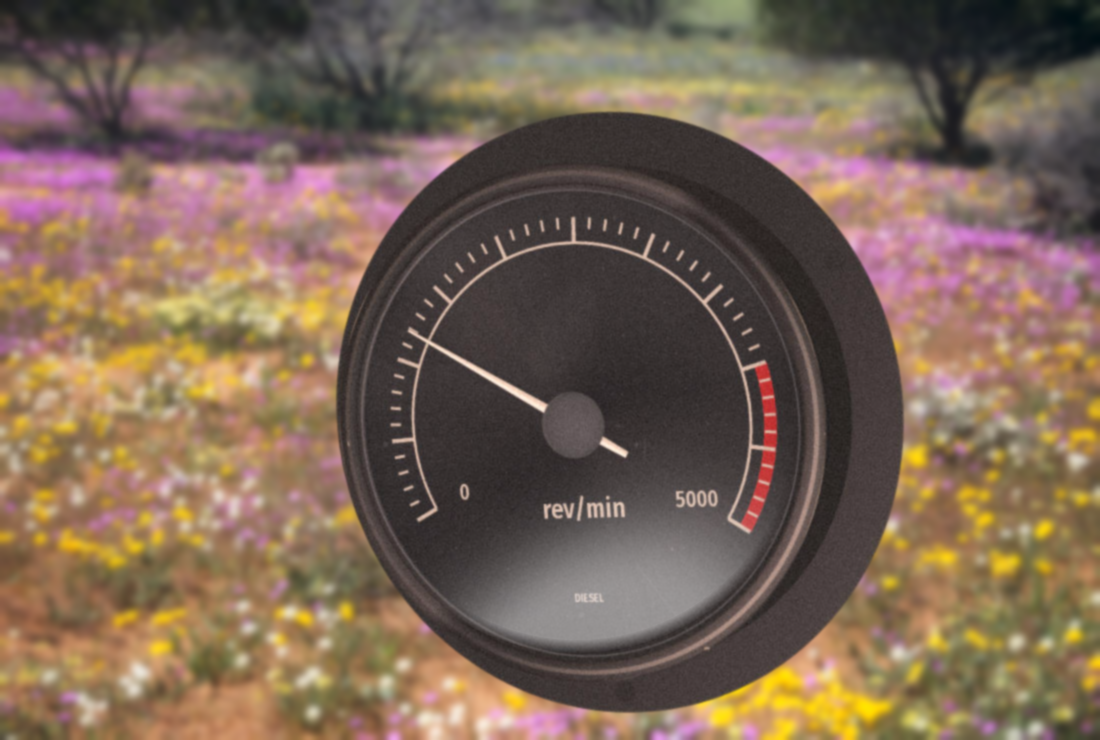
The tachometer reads {"value": 1200, "unit": "rpm"}
